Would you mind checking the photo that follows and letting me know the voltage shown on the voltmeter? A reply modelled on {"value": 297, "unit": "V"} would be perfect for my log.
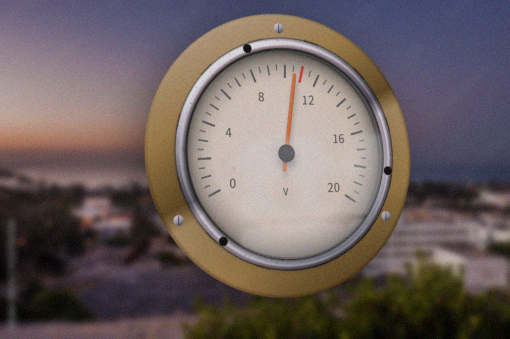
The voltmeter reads {"value": 10.5, "unit": "V"}
